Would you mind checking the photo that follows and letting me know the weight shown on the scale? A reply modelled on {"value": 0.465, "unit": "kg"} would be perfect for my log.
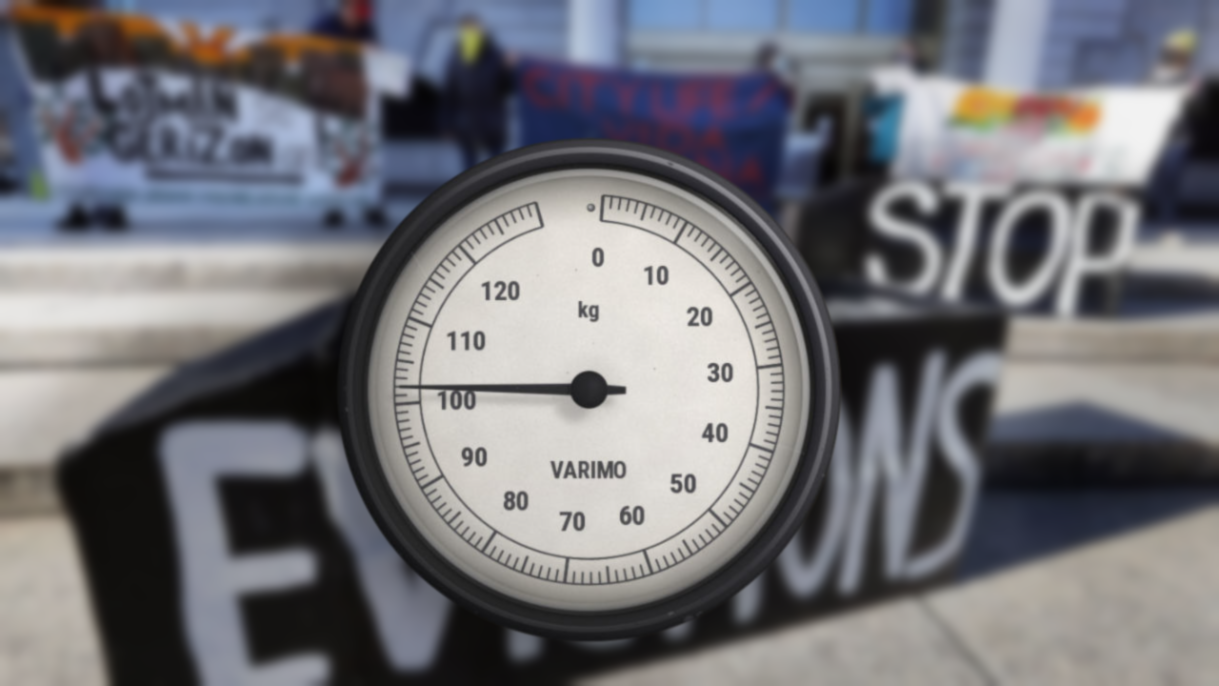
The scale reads {"value": 102, "unit": "kg"}
